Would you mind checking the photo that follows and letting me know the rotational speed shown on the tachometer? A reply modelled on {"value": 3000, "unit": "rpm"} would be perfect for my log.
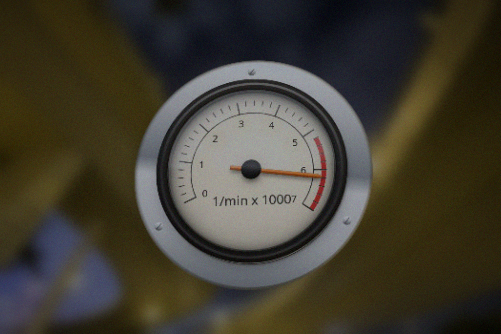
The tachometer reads {"value": 6200, "unit": "rpm"}
